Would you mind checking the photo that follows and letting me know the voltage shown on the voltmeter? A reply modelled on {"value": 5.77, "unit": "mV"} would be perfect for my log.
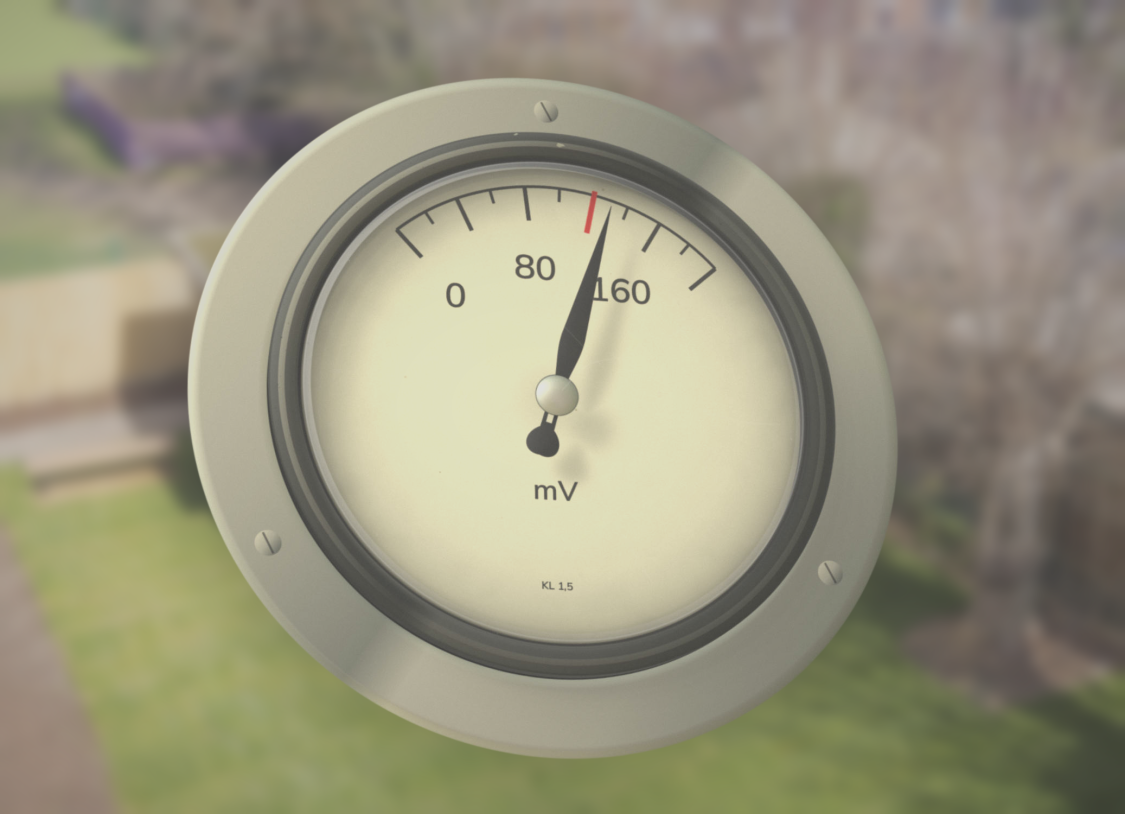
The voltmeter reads {"value": 130, "unit": "mV"}
